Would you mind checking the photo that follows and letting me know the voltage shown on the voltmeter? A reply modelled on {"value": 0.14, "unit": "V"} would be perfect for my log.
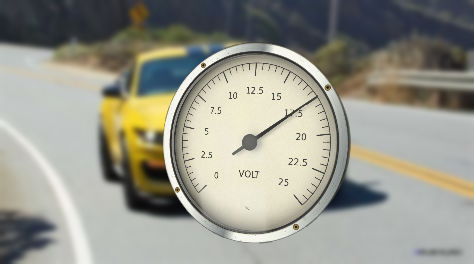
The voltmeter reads {"value": 17.5, "unit": "V"}
